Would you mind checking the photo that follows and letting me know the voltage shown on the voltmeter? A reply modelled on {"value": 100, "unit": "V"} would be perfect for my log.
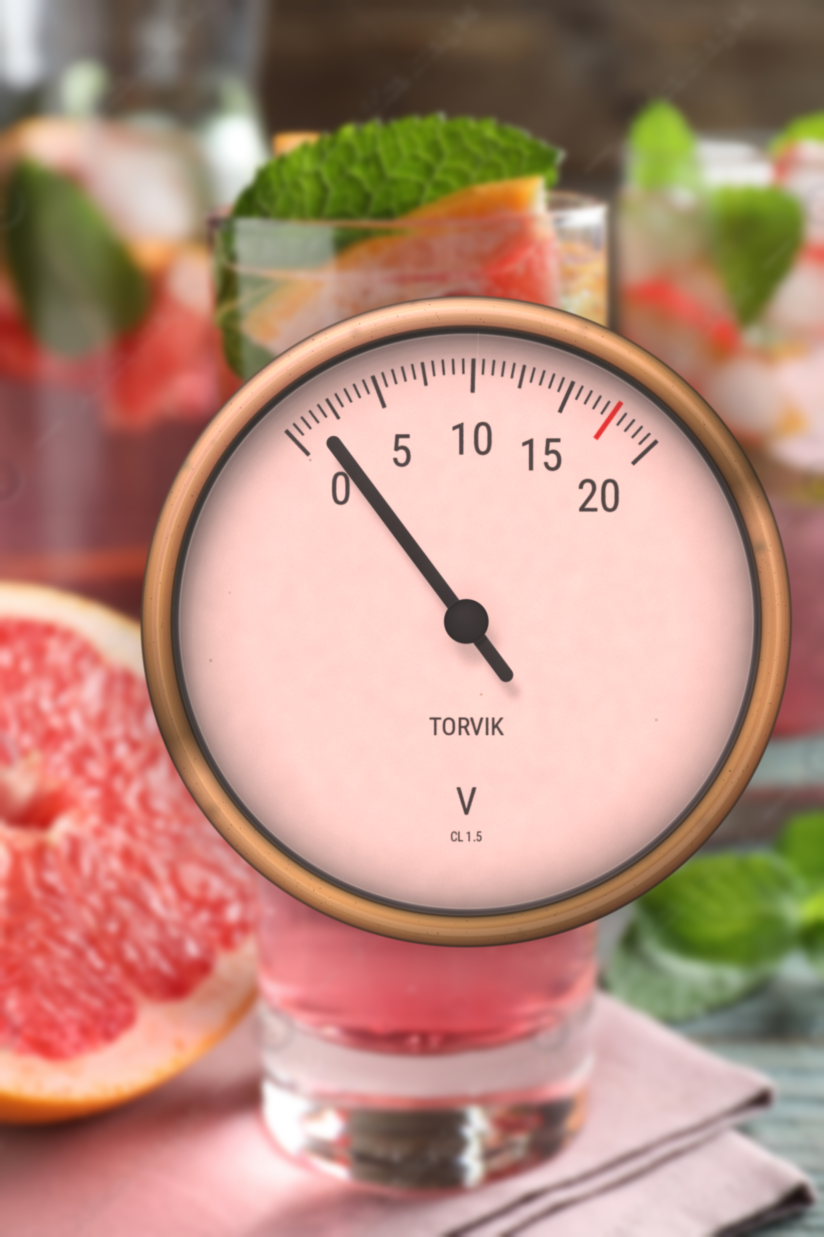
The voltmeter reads {"value": 1.5, "unit": "V"}
